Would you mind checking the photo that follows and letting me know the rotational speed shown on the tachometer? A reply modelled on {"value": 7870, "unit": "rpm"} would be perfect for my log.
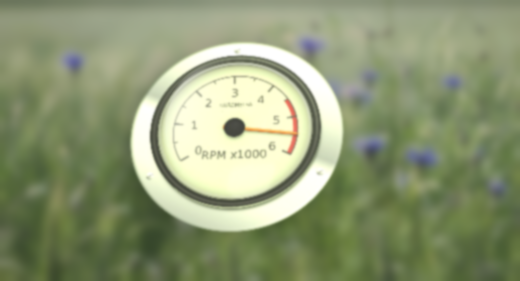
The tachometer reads {"value": 5500, "unit": "rpm"}
